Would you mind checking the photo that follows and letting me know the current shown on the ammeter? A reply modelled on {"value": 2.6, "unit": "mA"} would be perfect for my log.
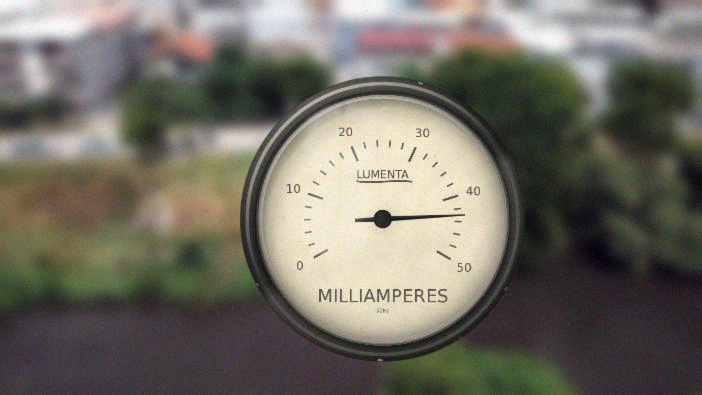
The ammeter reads {"value": 43, "unit": "mA"}
